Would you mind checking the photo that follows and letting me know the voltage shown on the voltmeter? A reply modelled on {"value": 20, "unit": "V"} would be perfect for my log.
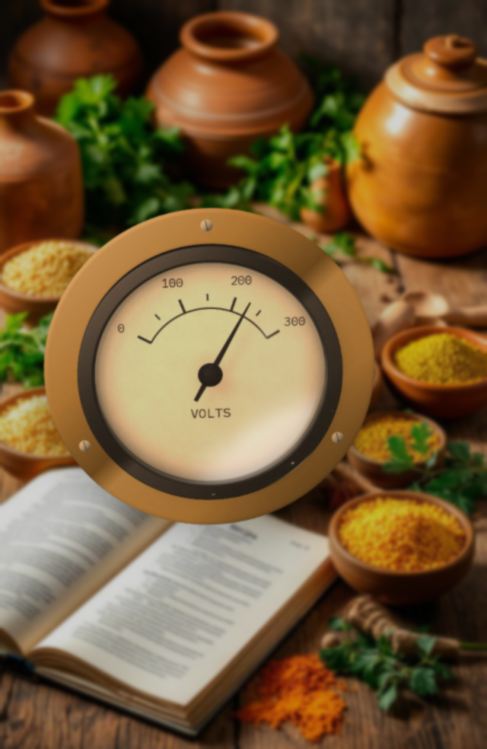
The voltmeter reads {"value": 225, "unit": "V"}
